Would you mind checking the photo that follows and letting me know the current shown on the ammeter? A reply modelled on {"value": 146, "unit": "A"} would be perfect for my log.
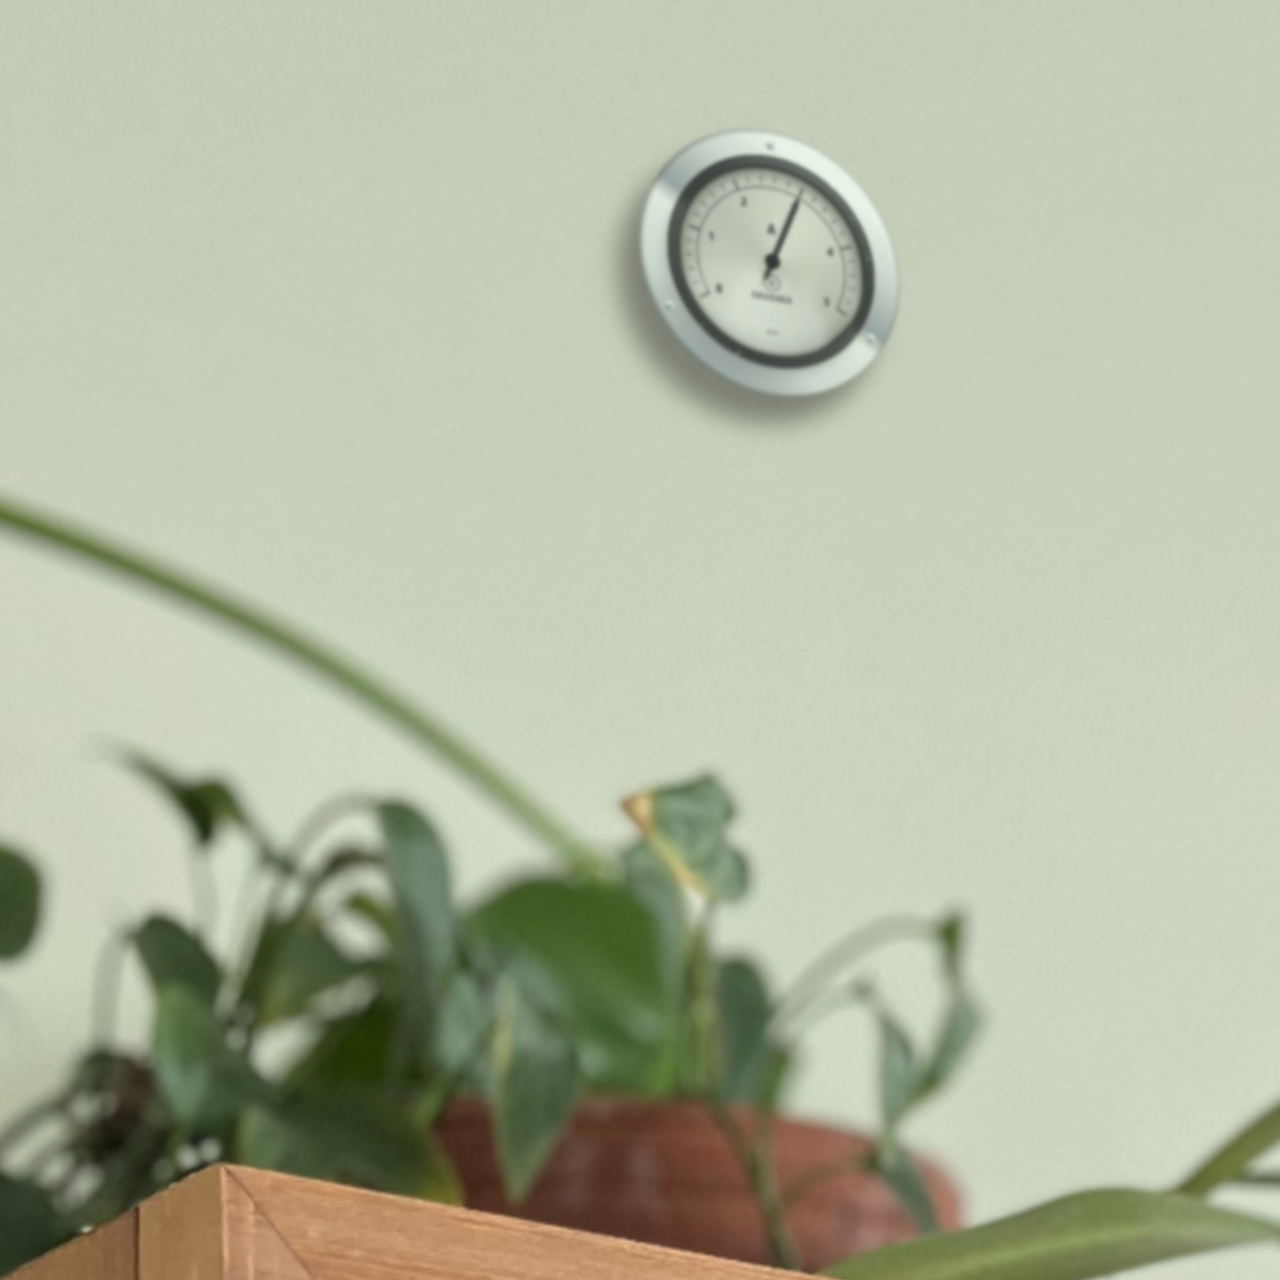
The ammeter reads {"value": 3, "unit": "A"}
